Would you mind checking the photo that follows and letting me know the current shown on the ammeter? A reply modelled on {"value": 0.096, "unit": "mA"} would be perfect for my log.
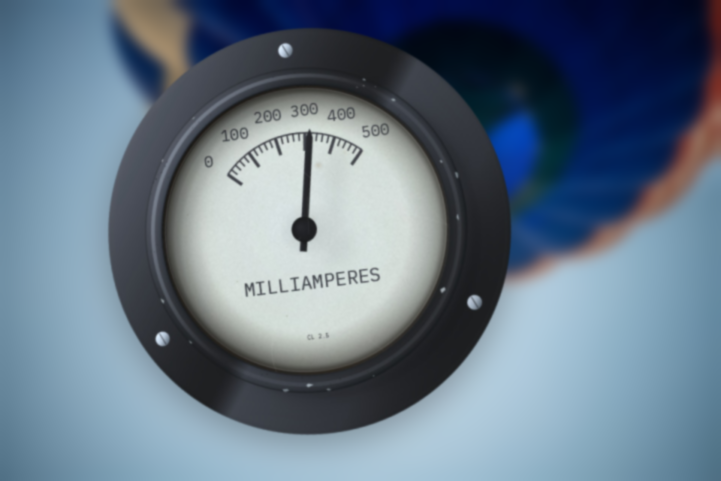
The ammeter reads {"value": 320, "unit": "mA"}
